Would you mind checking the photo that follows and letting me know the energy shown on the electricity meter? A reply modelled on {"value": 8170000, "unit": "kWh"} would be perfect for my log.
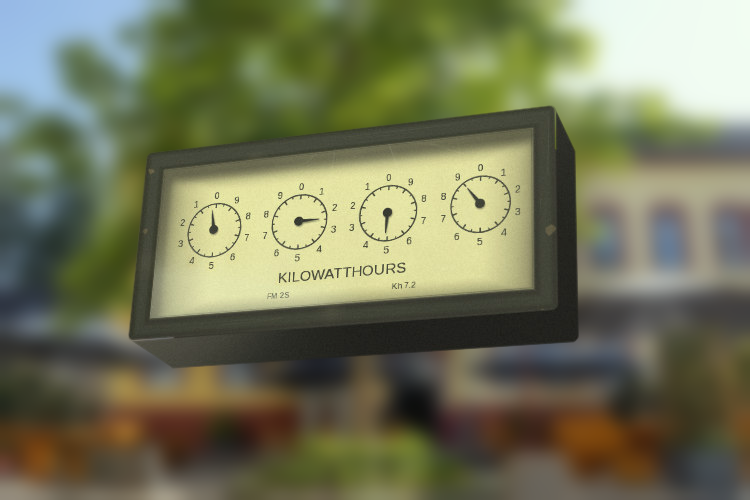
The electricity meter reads {"value": 249, "unit": "kWh"}
